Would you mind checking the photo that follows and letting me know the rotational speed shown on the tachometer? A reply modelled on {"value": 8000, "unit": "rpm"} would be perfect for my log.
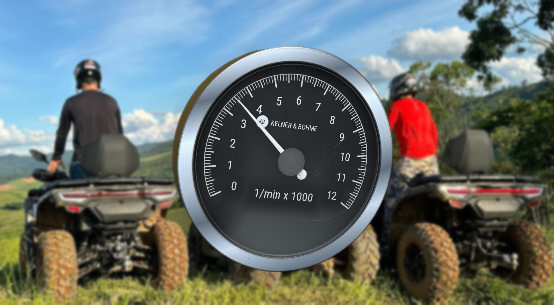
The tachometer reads {"value": 3500, "unit": "rpm"}
